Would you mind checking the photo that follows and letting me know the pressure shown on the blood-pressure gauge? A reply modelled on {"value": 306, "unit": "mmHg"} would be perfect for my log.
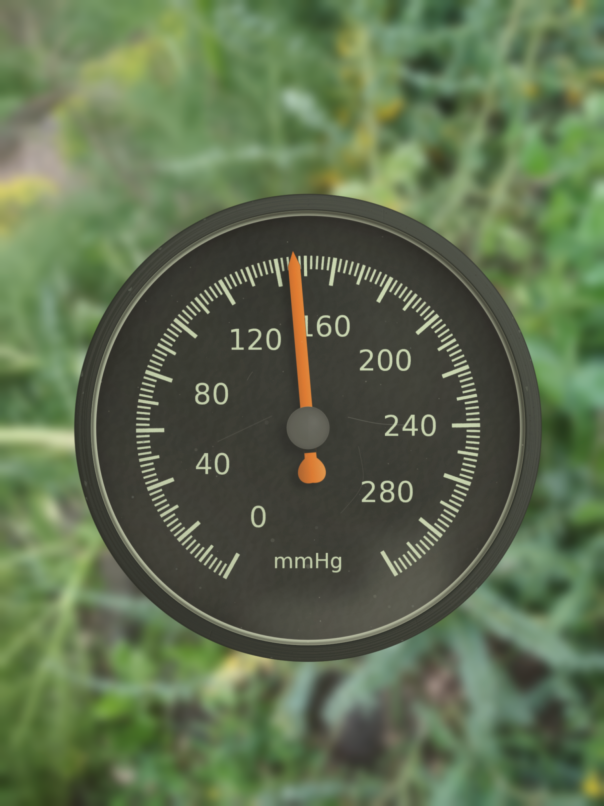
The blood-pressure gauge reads {"value": 146, "unit": "mmHg"}
